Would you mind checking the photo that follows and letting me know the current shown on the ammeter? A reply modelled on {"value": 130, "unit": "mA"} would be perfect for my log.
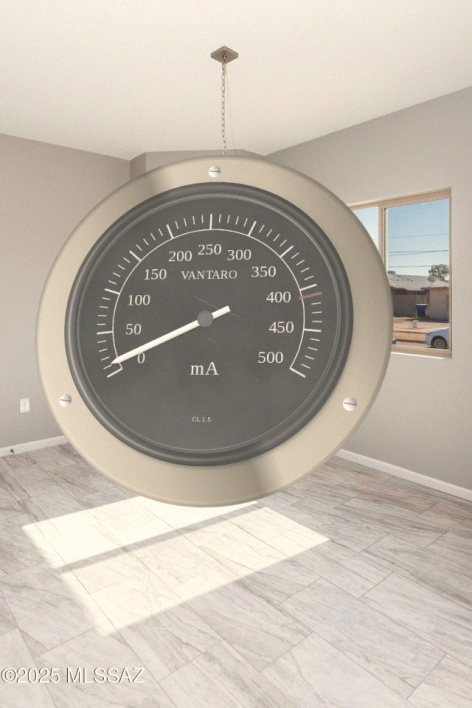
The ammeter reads {"value": 10, "unit": "mA"}
